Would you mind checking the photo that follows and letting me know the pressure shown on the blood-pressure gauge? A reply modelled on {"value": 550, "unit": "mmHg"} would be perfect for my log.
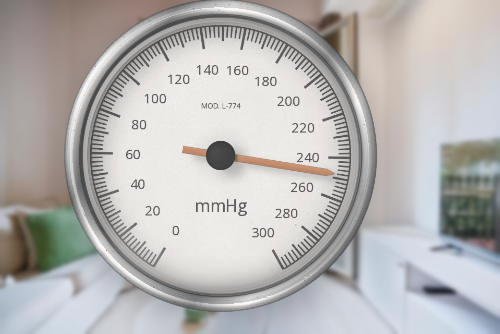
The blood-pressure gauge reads {"value": 248, "unit": "mmHg"}
